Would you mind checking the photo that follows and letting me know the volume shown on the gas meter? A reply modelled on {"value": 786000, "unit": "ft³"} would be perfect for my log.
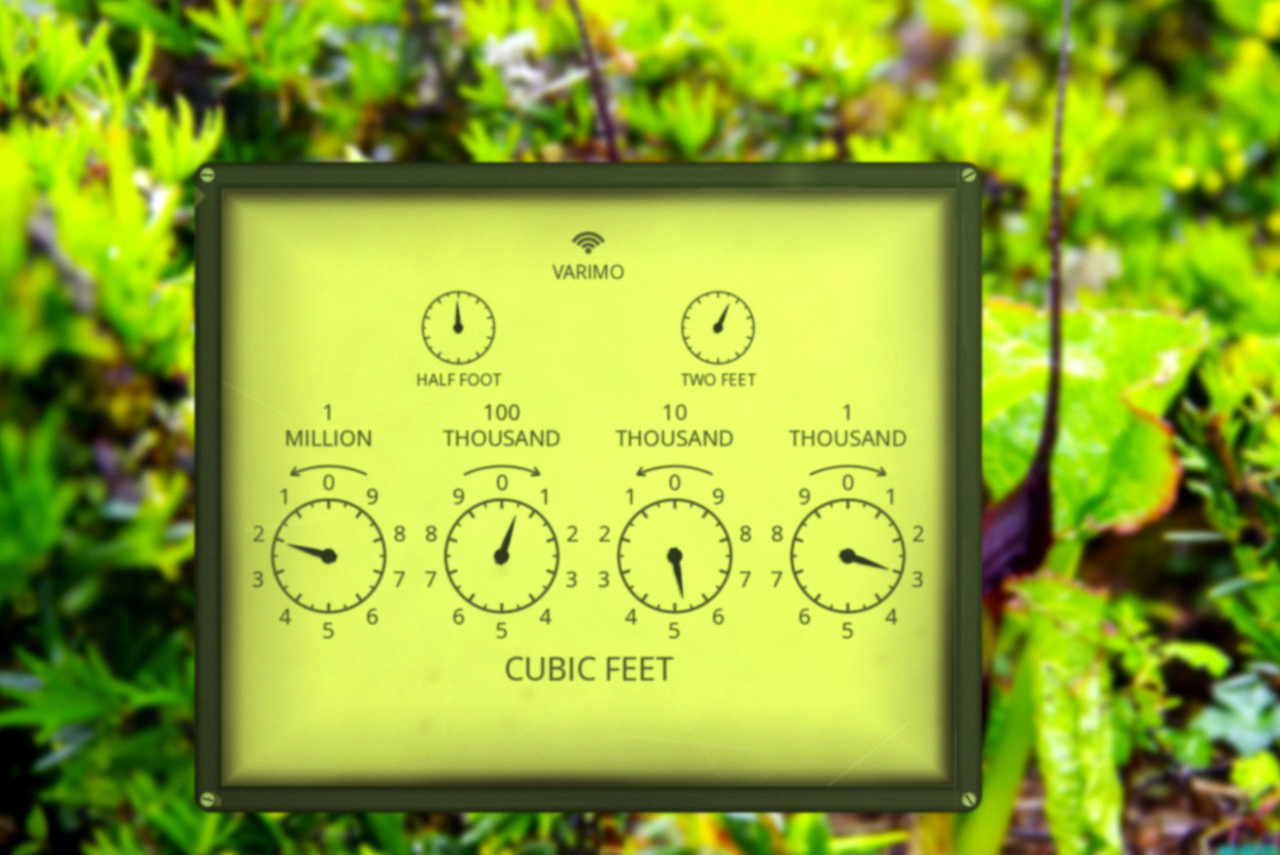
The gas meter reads {"value": 205300, "unit": "ft³"}
